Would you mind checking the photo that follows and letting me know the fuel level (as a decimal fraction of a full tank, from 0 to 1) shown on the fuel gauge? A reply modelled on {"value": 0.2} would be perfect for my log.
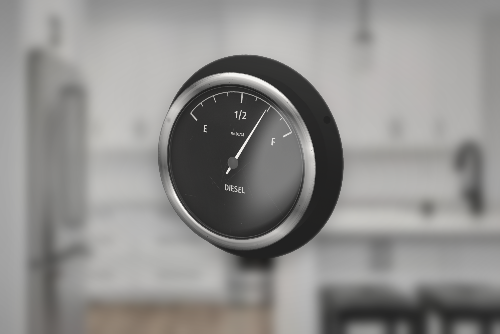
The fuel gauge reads {"value": 0.75}
